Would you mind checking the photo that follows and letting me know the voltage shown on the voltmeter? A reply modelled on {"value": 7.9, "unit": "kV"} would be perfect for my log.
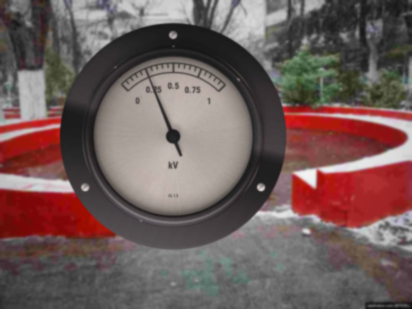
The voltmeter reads {"value": 0.25, "unit": "kV"}
